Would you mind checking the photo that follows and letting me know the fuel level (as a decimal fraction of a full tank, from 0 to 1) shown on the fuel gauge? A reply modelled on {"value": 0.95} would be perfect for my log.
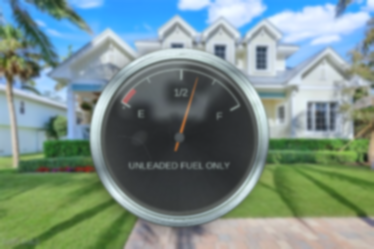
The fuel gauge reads {"value": 0.625}
